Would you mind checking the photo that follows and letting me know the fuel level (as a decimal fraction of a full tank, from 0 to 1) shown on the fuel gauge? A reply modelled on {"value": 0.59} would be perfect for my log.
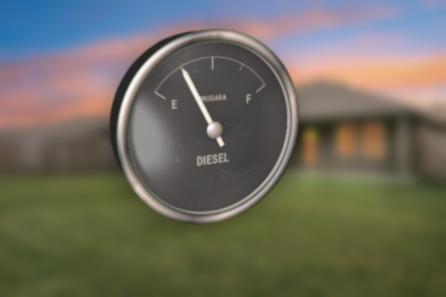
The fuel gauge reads {"value": 0.25}
